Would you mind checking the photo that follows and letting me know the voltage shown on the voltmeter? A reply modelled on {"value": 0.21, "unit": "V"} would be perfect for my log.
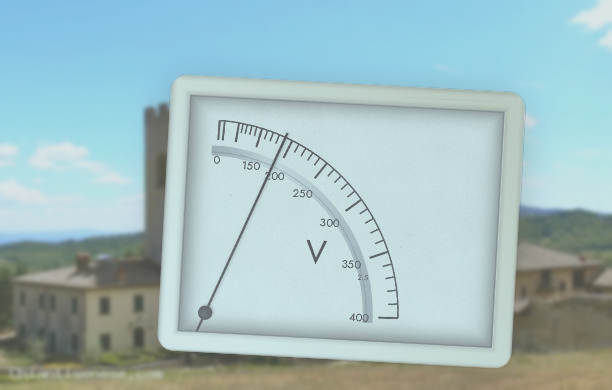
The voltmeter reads {"value": 190, "unit": "V"}
